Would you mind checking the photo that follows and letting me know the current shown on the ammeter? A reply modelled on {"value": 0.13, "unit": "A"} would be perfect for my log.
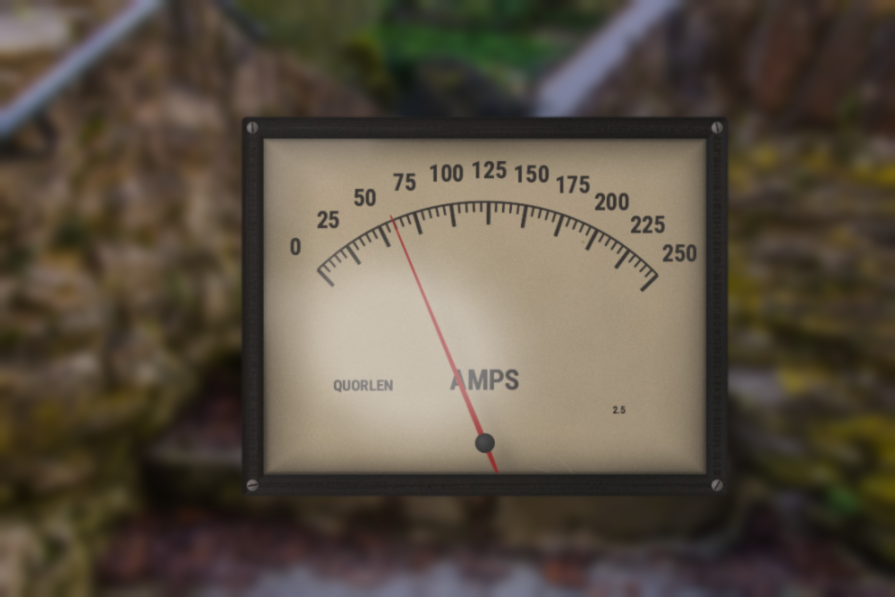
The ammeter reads {"value": 60, "unit": "A"}
